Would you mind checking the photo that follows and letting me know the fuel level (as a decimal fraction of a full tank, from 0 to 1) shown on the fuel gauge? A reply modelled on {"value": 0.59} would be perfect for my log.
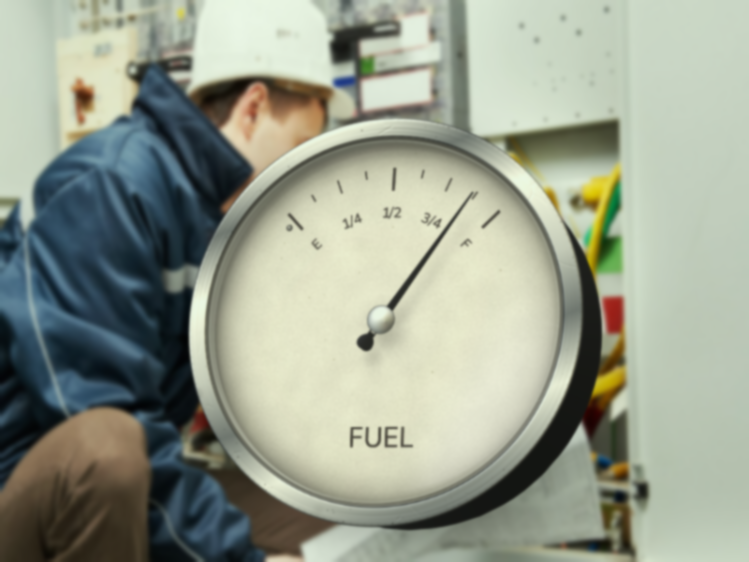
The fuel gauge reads {"value": 0.875}
